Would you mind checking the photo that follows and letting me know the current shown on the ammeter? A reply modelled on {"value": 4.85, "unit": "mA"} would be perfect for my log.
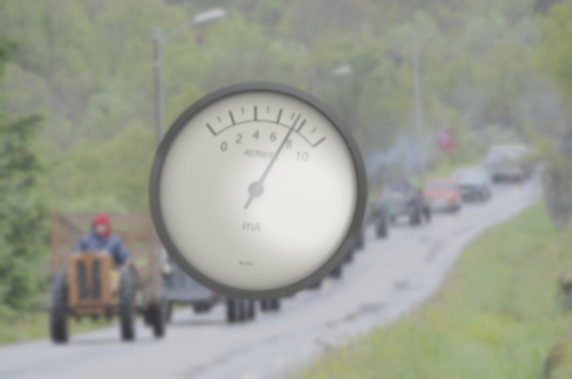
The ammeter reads {"value": 7.5, "unit": "mA"}
